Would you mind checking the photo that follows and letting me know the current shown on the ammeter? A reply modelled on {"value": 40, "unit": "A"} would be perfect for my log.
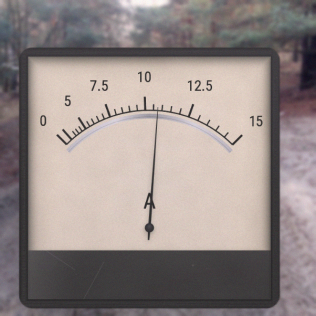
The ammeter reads {"value": 10.75, "unit": "A"}
